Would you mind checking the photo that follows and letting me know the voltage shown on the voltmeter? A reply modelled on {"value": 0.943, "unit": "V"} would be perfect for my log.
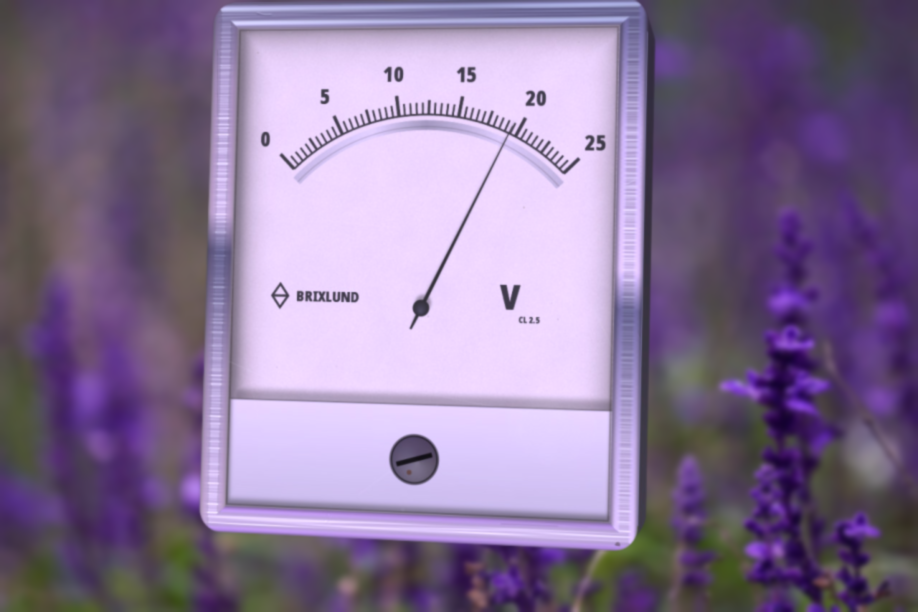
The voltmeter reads {"value": 19.5, "unit": "V"}
